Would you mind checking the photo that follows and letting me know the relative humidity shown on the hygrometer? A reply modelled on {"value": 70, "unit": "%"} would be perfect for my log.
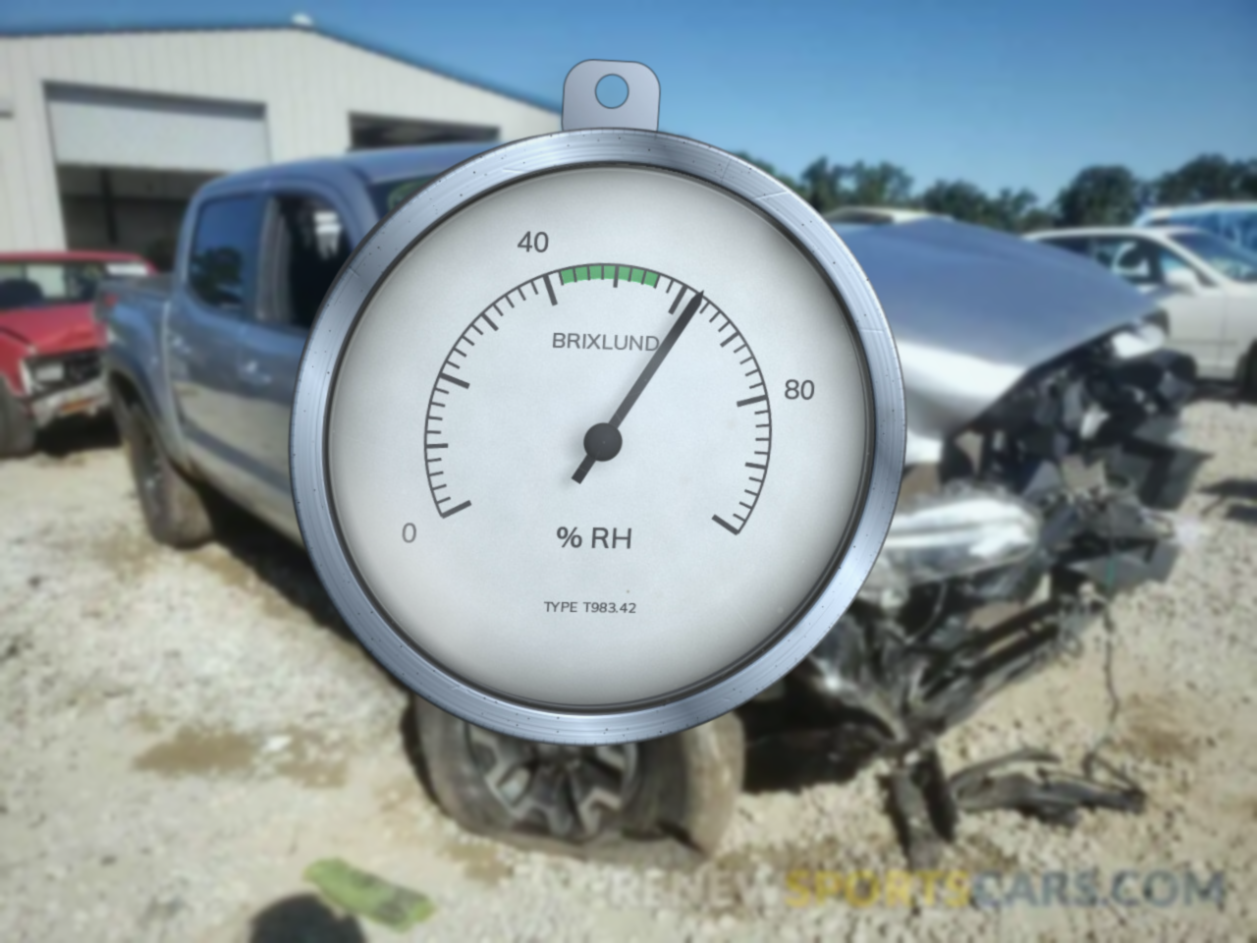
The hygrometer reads {"value": 62, "unit": "%"}
